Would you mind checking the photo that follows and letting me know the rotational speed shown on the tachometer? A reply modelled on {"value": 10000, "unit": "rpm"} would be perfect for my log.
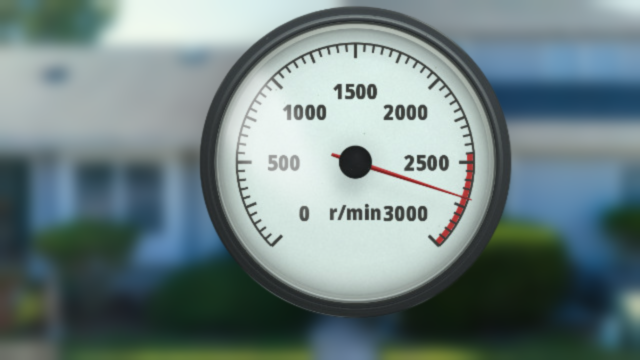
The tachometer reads {"value": 2700, "unit": "rpm"}
